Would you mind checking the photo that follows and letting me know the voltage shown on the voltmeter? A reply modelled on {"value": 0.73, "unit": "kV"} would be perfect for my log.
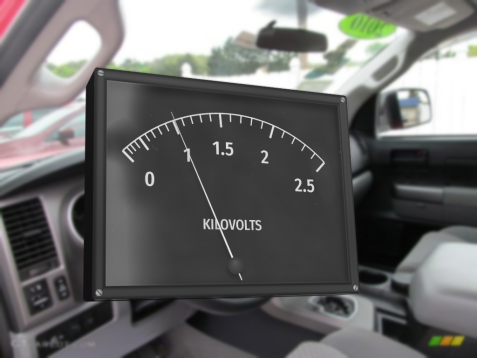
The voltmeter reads {"value": 1, "unit": "kV"}
